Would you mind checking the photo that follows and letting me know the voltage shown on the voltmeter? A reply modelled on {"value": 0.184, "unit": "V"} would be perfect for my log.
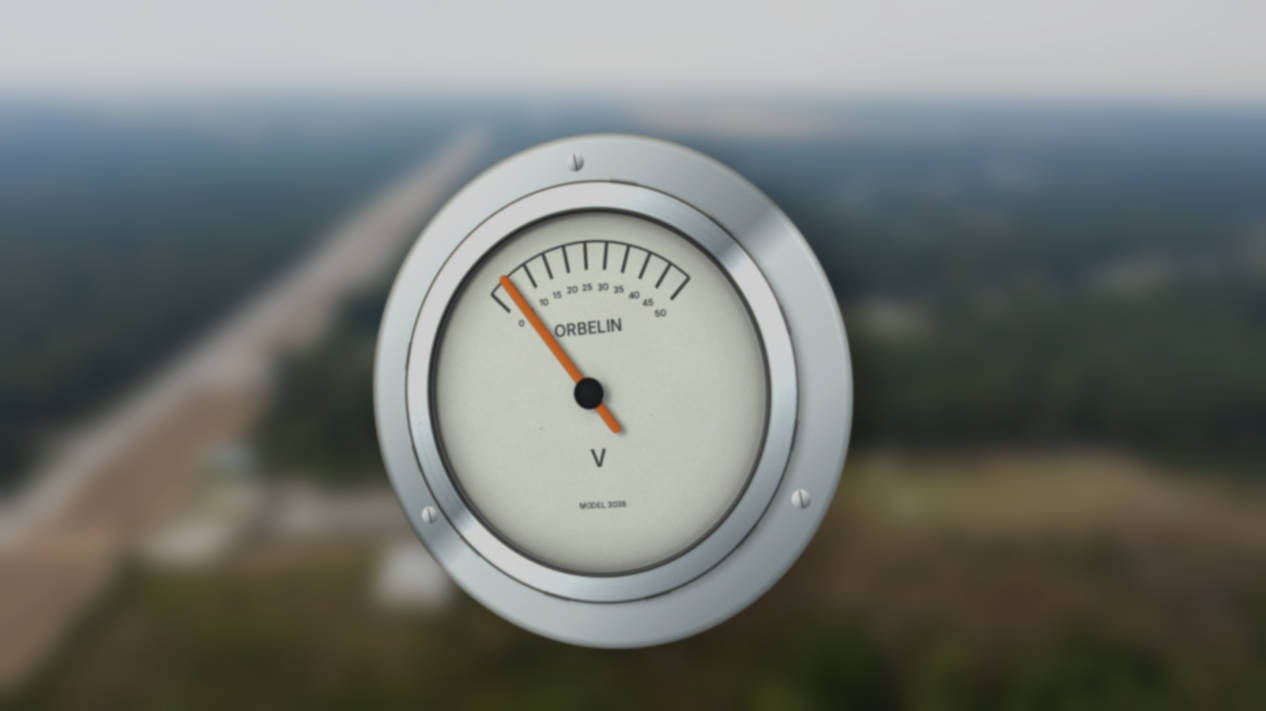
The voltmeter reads {"value": 5, "unit": "V"}
